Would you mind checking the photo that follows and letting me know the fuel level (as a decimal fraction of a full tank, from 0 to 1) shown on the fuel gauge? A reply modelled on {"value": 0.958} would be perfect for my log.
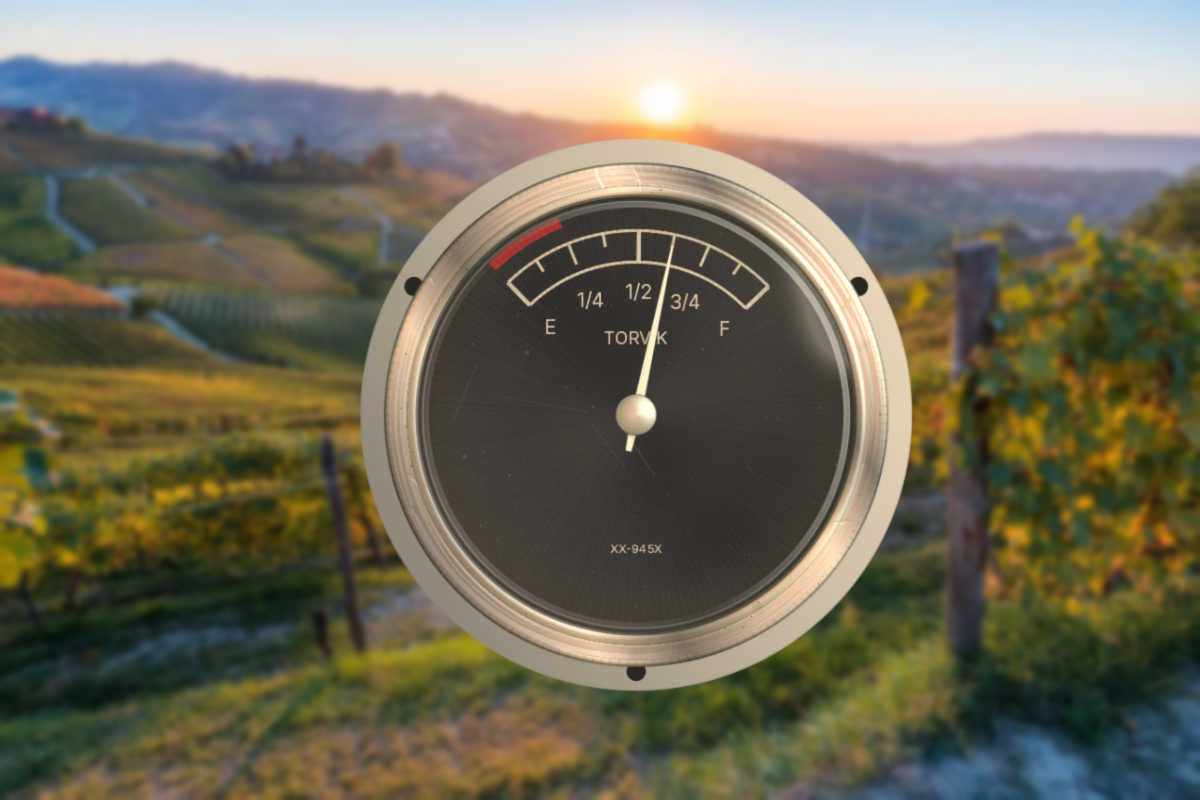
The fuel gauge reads {"value": 0.625}
